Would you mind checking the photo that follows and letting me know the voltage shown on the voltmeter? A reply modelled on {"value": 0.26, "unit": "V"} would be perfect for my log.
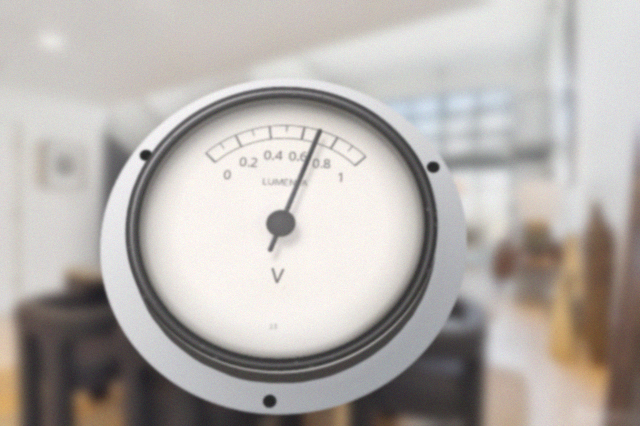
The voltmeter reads {"value": 0.7, "unit": "V"}
